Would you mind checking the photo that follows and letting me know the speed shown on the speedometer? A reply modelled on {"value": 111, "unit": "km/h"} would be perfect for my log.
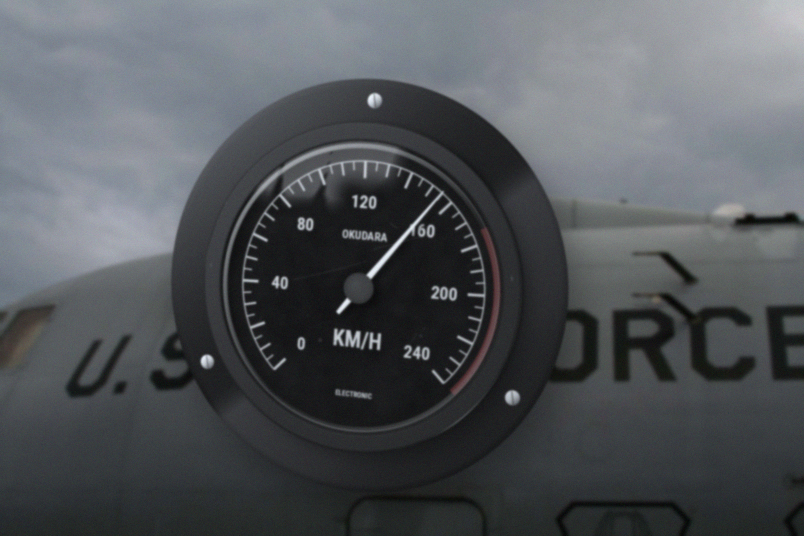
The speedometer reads {"value": 155, "unit": "km/h"}
